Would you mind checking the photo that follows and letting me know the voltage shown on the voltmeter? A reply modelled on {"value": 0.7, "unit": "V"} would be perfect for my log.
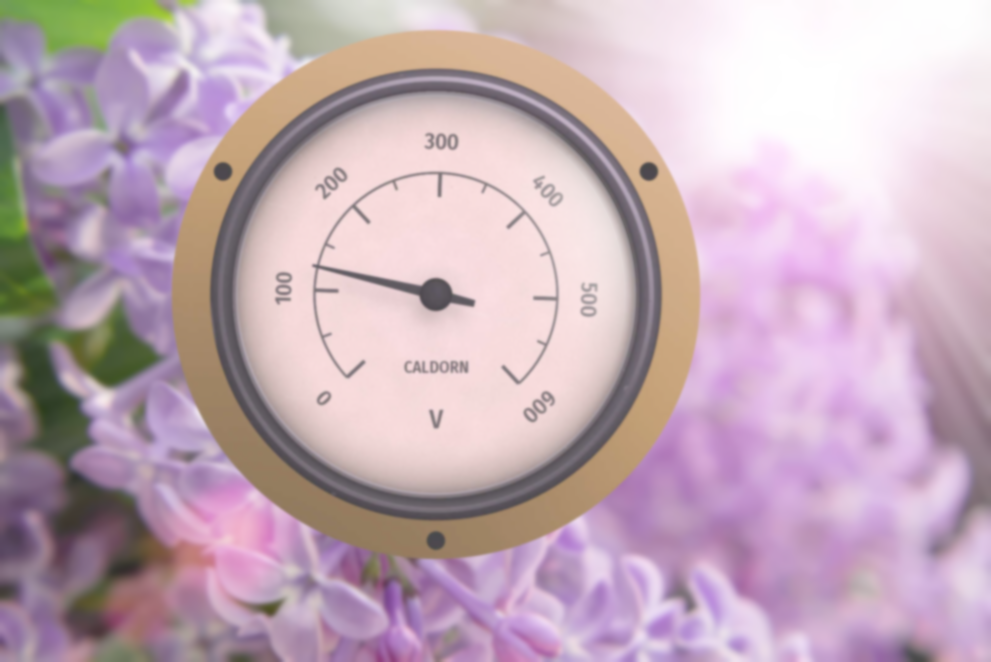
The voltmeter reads {"value": 125, "unit": "V"}
